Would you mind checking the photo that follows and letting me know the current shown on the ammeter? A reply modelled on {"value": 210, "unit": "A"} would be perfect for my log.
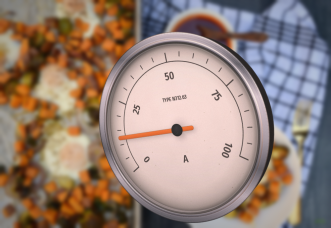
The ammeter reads {"value": 12.5, "unit": "A"}
